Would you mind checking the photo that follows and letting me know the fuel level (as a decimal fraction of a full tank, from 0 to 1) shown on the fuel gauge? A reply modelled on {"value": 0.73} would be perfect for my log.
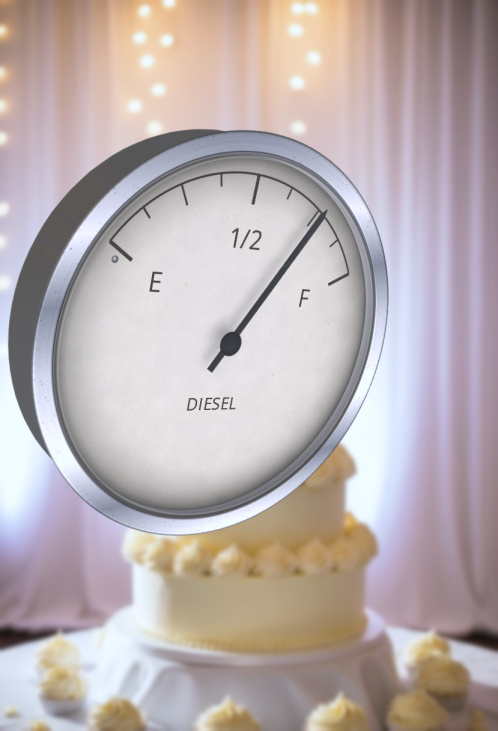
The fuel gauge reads {"value": 0.75}
